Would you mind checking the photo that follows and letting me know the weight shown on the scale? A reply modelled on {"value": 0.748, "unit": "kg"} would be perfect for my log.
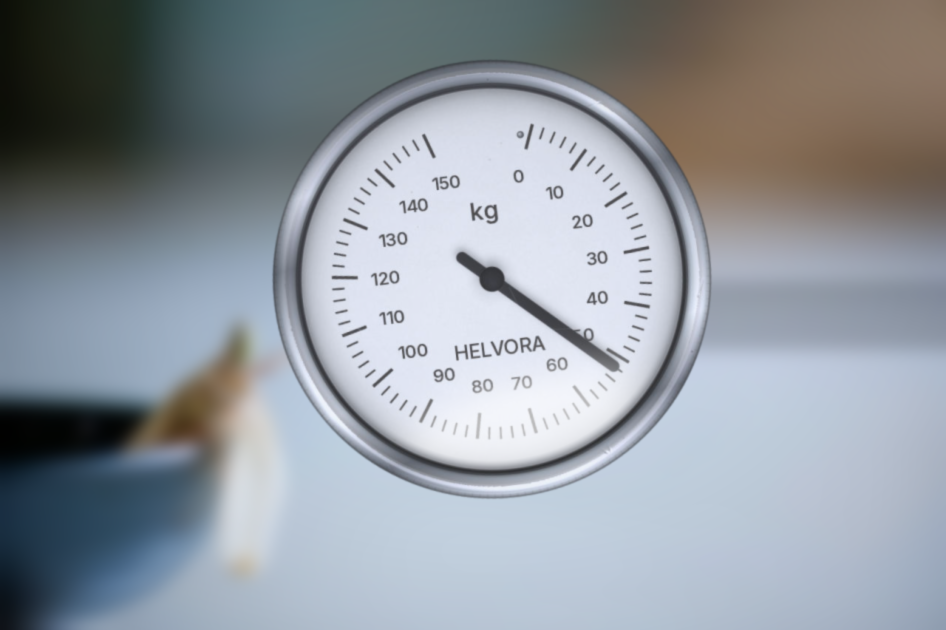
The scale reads {"value": 52, "unit": "kg"}
